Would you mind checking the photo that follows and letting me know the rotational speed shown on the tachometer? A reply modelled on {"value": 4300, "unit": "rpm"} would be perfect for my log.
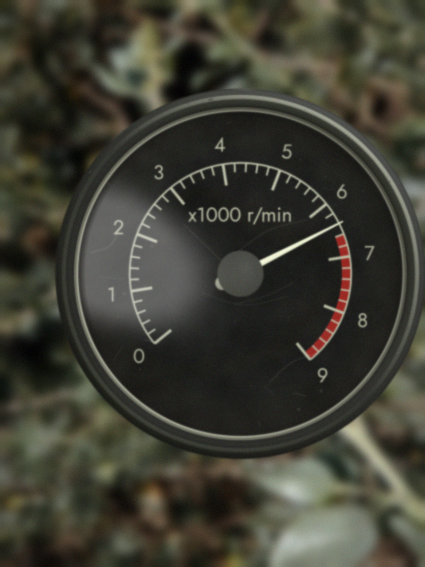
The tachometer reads {"value": 6400, "unit": "rpm"}
